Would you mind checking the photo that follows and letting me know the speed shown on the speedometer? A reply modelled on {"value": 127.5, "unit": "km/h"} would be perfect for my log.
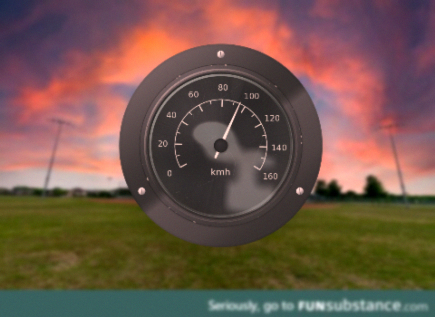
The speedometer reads {"value": 95, "unit": "km/h"}
